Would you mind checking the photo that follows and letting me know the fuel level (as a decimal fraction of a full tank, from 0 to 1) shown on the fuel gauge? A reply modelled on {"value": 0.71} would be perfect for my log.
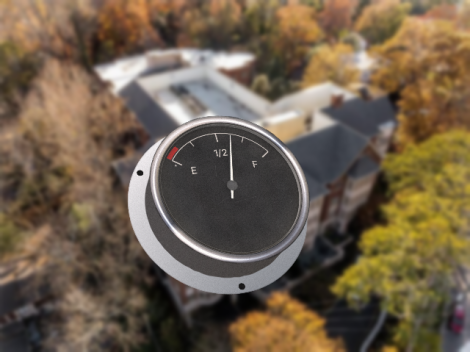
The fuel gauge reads {"value": 0.625}
